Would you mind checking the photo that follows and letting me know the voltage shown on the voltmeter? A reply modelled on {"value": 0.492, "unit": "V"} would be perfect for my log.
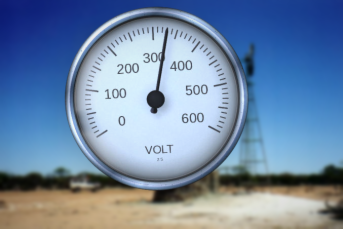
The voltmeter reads {"value": 330, "unit": "V"}
